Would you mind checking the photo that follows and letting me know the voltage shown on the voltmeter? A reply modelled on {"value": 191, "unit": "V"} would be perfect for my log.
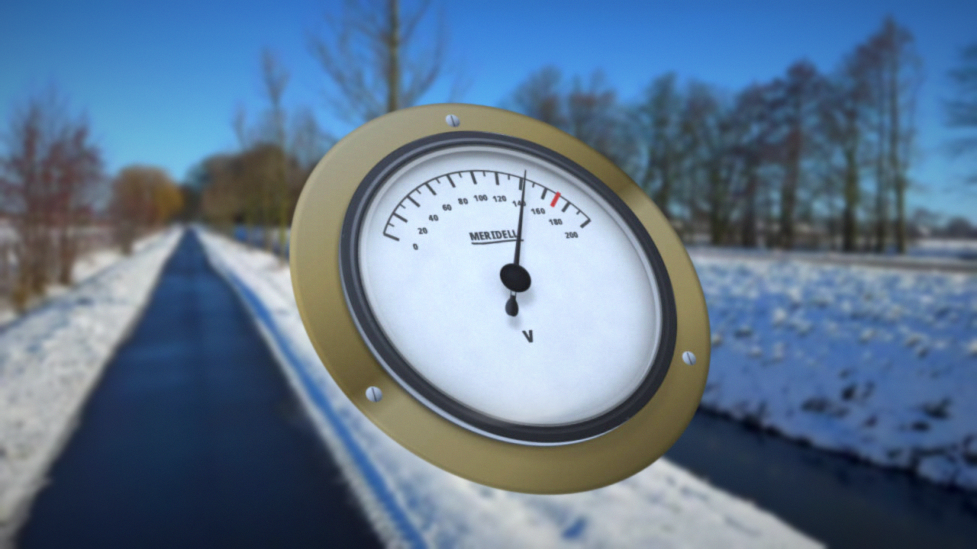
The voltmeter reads {"value": 140, "unit": "V"}
